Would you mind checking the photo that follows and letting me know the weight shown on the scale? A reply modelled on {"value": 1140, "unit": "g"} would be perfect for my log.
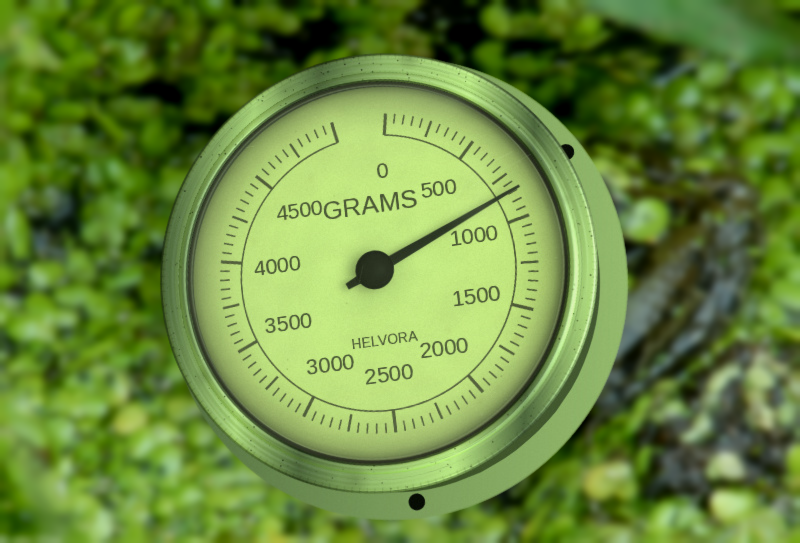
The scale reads {"value": 850, "unit": "g"}
